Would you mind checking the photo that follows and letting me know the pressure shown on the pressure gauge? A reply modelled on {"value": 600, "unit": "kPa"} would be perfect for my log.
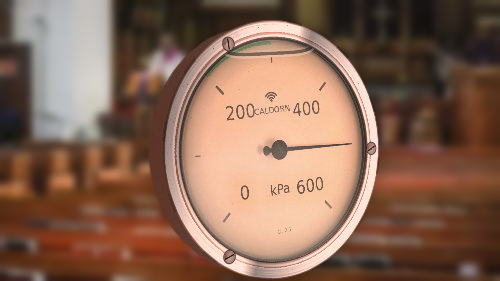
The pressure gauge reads {"value": 500, "unit": "kPa"}
